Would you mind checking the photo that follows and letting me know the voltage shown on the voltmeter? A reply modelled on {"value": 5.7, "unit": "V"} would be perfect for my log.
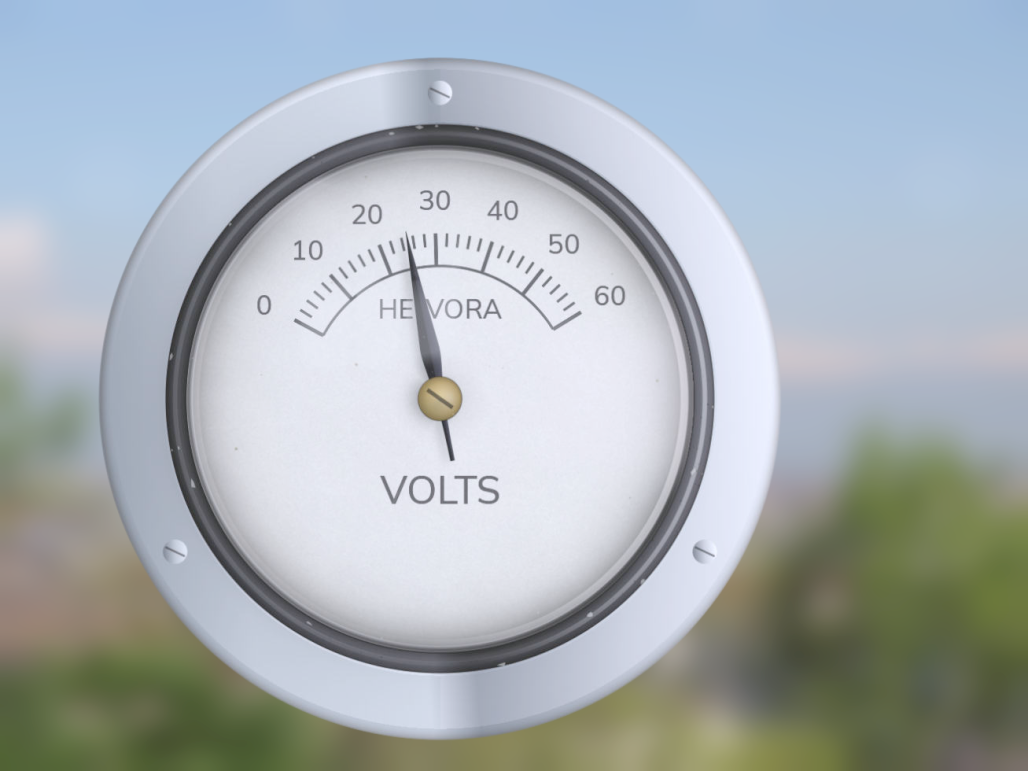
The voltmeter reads {"value": 25, "unit": "V"}
